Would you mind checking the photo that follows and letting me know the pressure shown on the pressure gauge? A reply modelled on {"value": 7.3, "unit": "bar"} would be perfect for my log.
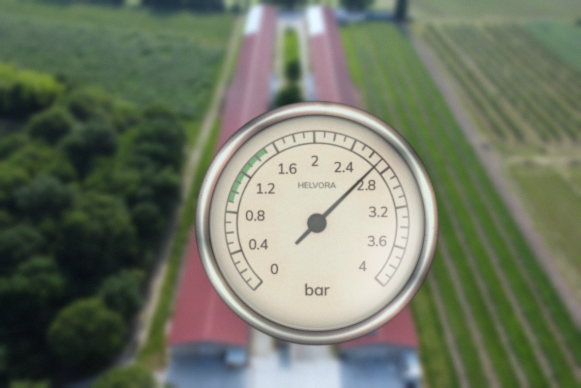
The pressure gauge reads {"value": 2.7, "unit": "bar"}
